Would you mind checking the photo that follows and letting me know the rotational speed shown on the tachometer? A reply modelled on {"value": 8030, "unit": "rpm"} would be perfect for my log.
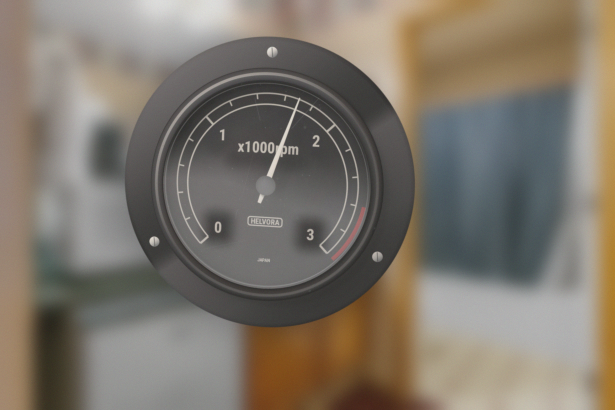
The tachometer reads {"value": 1700, "unit": "rpm"}
